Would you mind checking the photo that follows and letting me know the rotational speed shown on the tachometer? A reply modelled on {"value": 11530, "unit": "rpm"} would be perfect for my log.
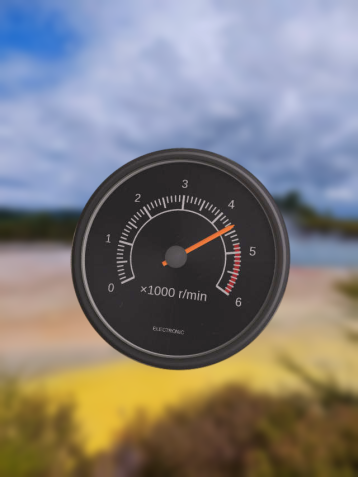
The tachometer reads {"value": 4400, "unit": "rpm"}
